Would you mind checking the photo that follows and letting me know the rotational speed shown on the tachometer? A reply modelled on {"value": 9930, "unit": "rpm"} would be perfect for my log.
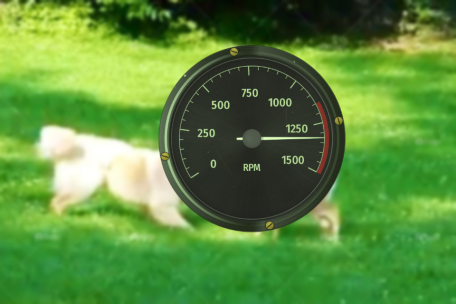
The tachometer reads {"value": 1325, "unit": "rpm"}
